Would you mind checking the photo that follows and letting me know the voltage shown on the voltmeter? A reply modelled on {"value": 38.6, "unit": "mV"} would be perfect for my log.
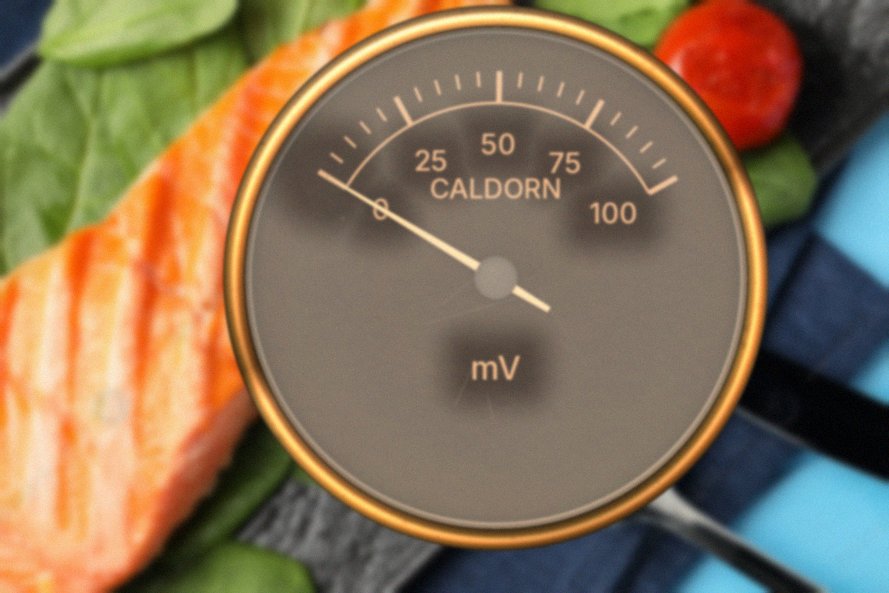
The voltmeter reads {"value": 0, "unit": "mV"}
